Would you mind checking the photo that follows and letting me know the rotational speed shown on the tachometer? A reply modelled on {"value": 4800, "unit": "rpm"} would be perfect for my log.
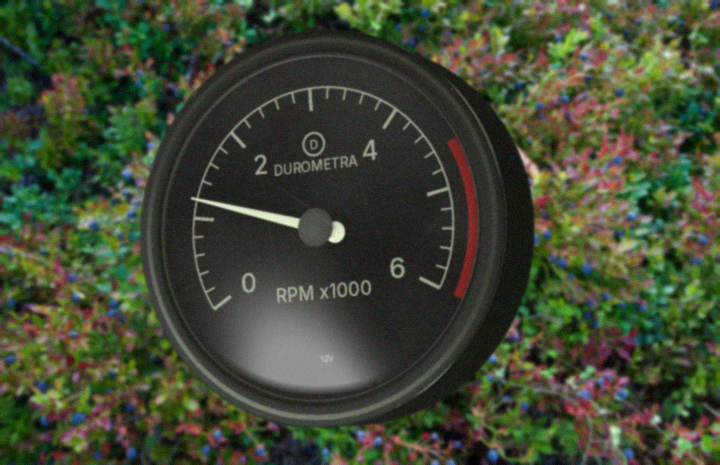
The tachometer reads {"value": 1200, "unit": "rpm"}
